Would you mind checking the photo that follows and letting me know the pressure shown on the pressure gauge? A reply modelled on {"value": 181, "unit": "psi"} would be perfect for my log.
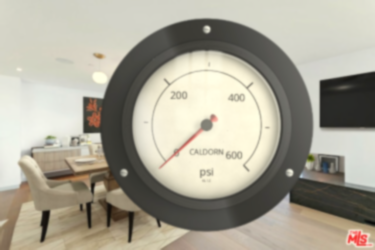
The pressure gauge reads {"value": 0, "unit": "psi"}
